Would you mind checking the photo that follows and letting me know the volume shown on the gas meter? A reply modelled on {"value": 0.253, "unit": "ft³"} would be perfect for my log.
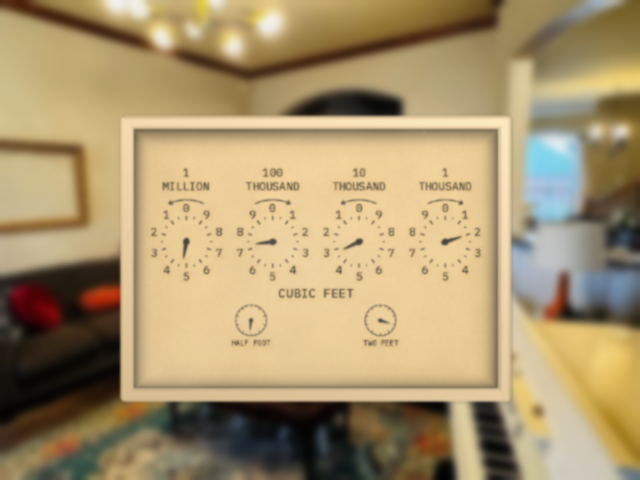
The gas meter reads {"value": 473200, "unit": "ft³"}
